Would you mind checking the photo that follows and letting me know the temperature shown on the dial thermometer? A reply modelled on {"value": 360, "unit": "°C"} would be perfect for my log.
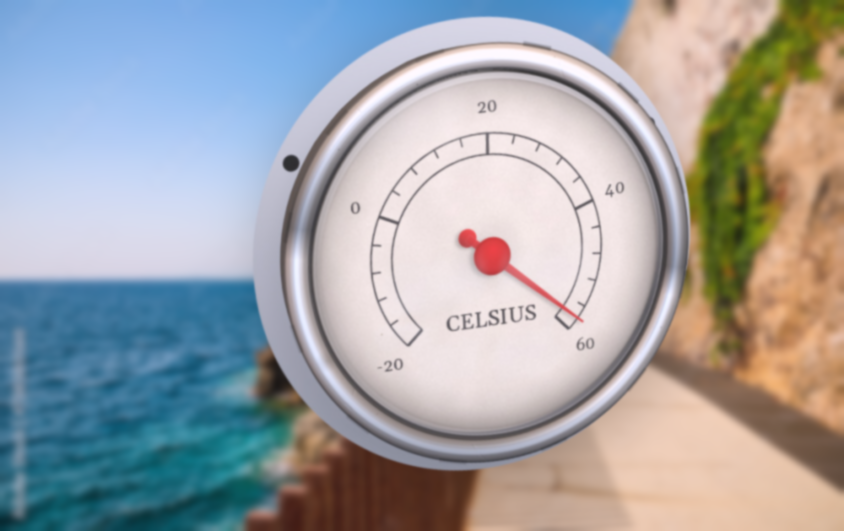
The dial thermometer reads {"value": 58, "unit": "°C"}
